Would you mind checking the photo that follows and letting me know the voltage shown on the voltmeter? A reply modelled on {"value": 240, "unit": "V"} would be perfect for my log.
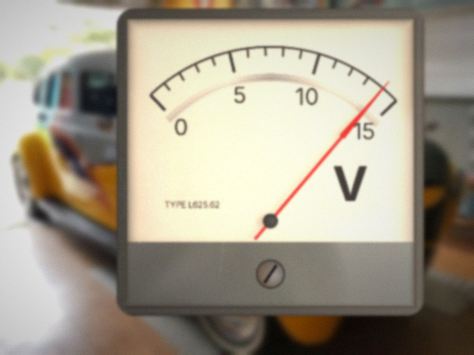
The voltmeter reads {"value": 14, "unit": "V"}
